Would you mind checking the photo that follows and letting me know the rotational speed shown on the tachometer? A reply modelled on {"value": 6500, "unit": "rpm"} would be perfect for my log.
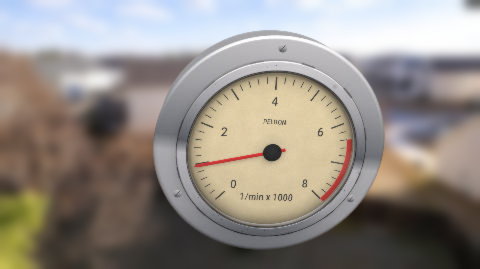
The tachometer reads {"value": 1000, "unit": "rpm"}
